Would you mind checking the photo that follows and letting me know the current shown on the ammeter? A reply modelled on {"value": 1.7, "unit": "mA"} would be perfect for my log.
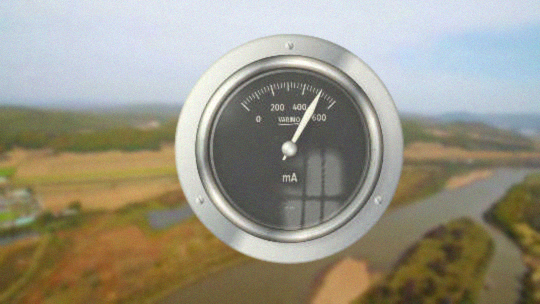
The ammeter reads {"value": 500, "unit": "mA"}
